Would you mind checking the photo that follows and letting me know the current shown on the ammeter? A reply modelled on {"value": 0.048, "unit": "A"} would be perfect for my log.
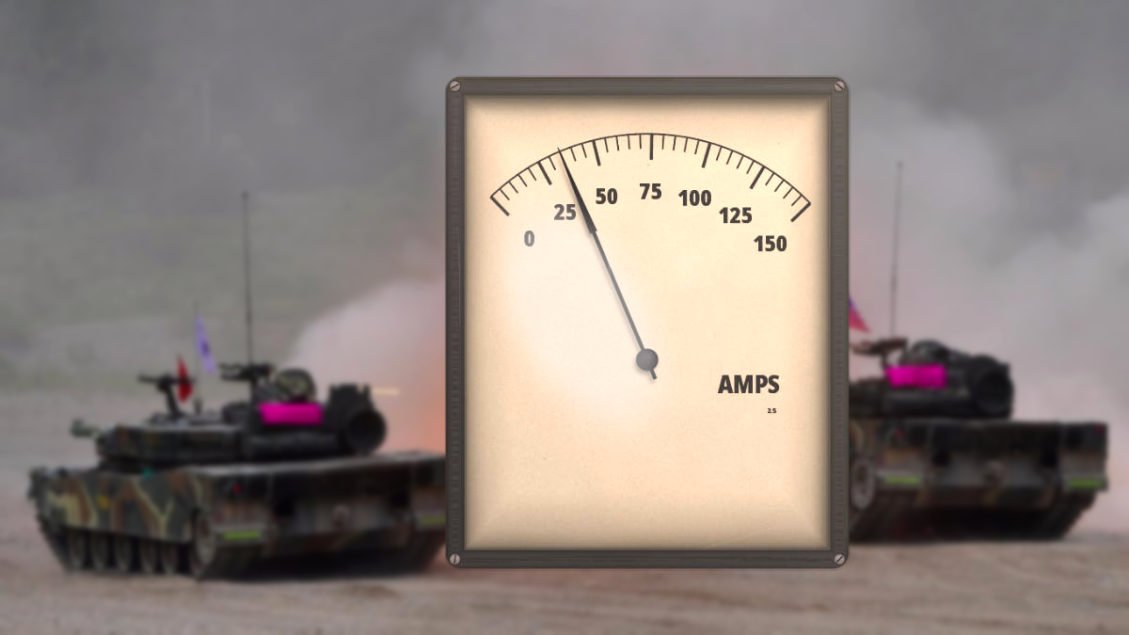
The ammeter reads {"value": 35, "unit": "A"}
